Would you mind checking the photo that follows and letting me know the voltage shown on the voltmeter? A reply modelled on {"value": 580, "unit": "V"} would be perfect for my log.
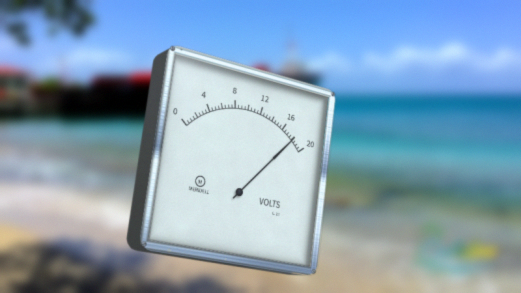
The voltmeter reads {"value": 18, "unit": "V"}
